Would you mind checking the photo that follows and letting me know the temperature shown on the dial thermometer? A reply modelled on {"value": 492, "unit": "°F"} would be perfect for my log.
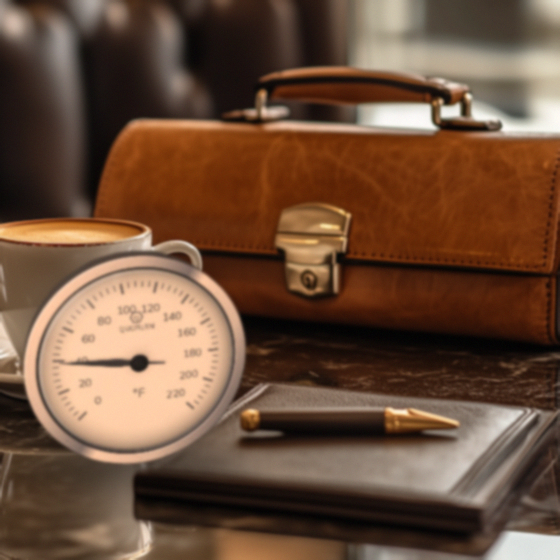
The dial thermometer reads {"value": 40, "unit": "°F"}
